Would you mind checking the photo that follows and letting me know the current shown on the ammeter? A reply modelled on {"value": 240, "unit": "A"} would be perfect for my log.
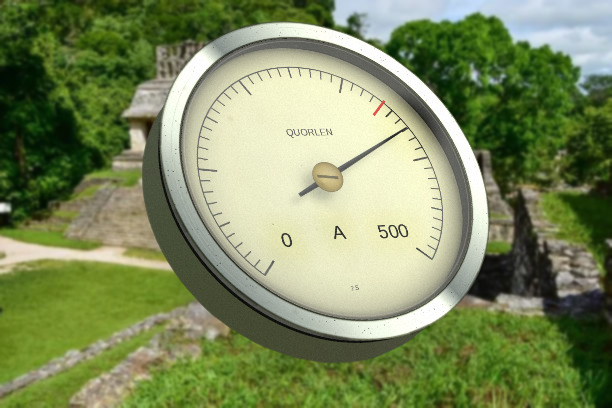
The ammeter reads {"value": 370, "unit": "A"}
